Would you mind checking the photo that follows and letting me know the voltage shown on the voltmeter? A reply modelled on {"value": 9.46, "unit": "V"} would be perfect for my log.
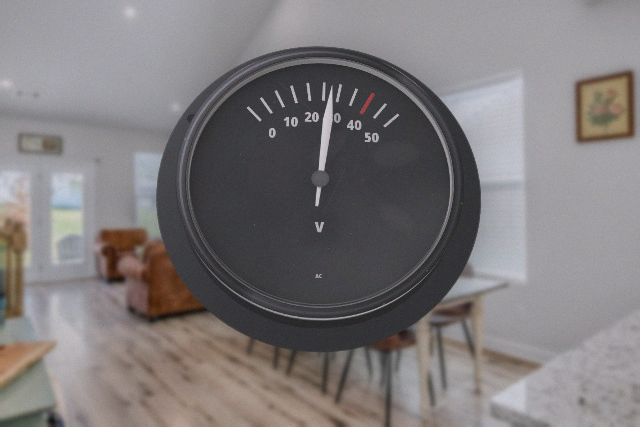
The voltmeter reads {"value": 27.5, "unit": "V"}
